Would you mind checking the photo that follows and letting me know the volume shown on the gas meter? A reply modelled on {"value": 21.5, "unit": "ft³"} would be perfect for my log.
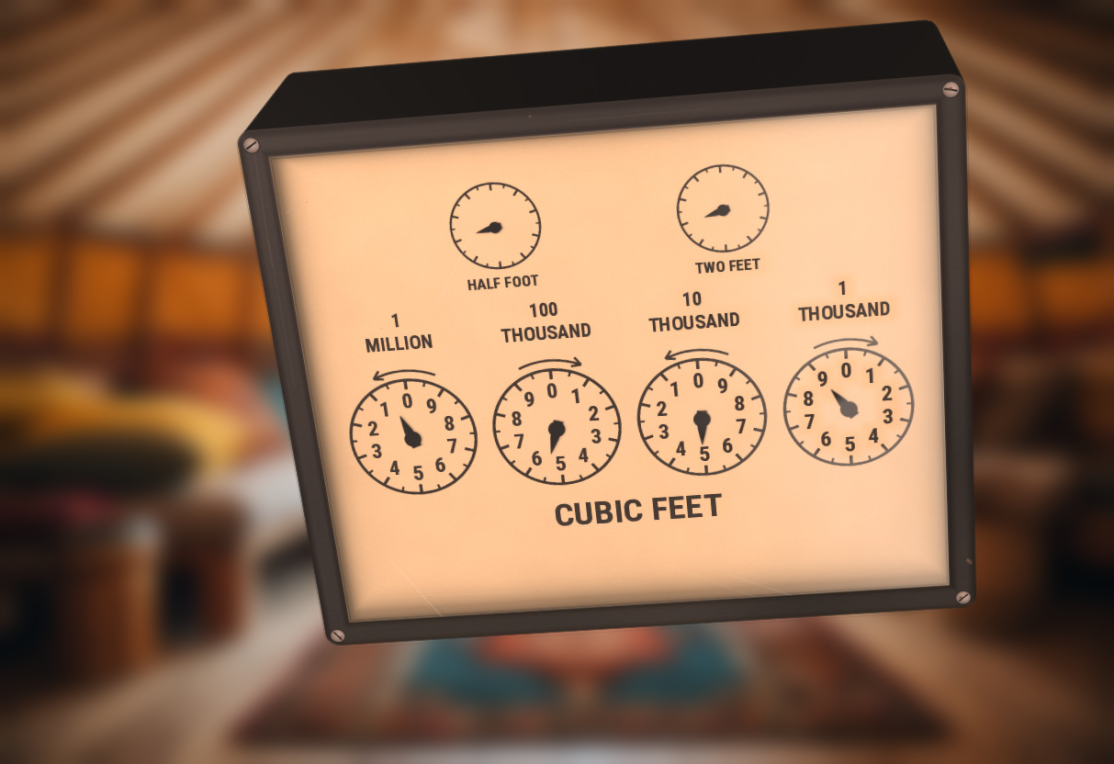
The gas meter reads {"value": 54900, "unit": "ft³"}
